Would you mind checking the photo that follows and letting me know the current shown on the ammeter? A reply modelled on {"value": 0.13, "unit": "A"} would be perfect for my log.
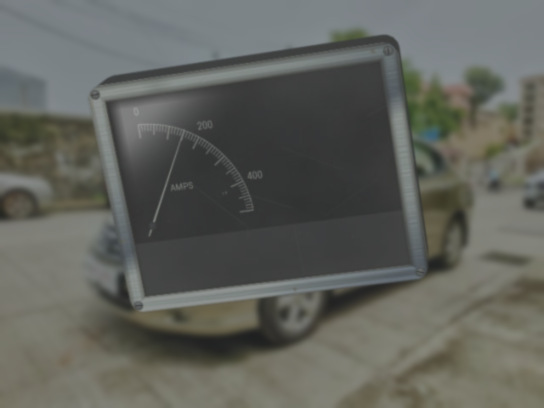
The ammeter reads {"value": 150, "unit": "A"}
